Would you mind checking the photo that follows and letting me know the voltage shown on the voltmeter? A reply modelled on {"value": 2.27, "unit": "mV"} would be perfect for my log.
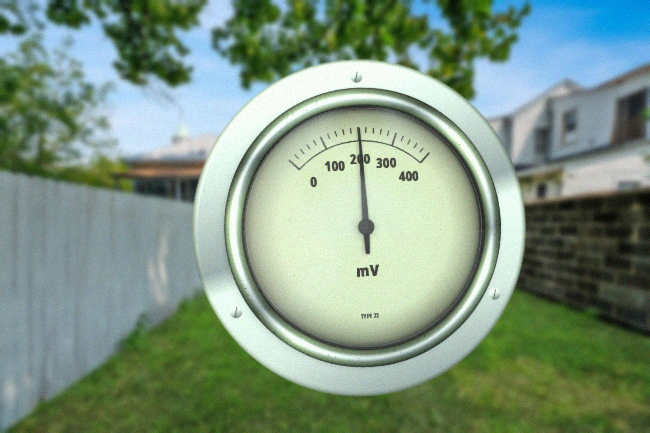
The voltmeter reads {"value": 200, "unit": "mV"}
